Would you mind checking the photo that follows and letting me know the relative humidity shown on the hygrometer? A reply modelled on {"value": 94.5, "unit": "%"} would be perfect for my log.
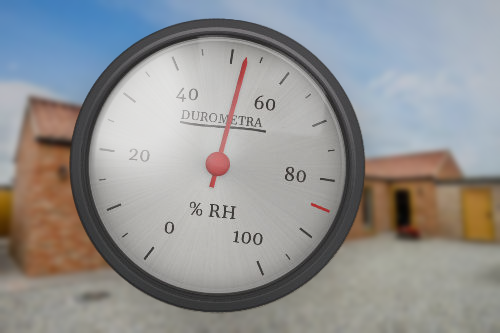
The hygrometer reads {"value": 52.5, "unit": "%"}
